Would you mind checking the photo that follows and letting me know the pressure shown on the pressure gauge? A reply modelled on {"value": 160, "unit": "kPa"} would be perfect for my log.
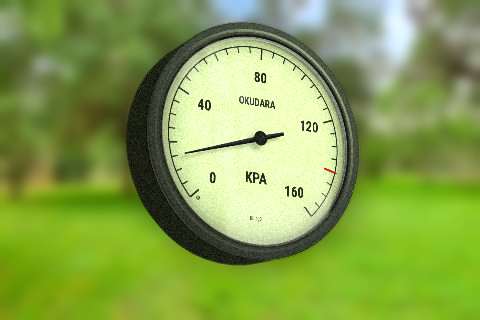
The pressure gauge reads {"value": 15, "unit": "kPa"}
